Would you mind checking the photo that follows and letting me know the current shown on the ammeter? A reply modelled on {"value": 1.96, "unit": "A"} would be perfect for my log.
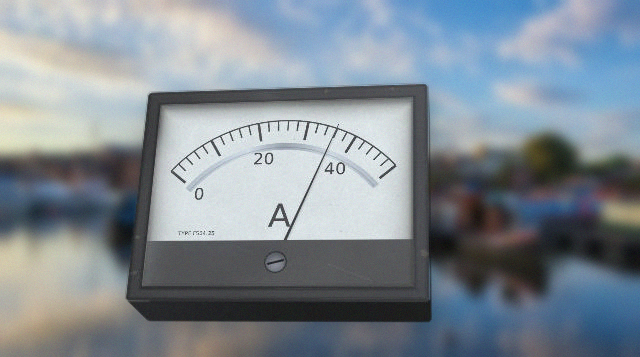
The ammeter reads {"value": 36, "unit": "A"}
